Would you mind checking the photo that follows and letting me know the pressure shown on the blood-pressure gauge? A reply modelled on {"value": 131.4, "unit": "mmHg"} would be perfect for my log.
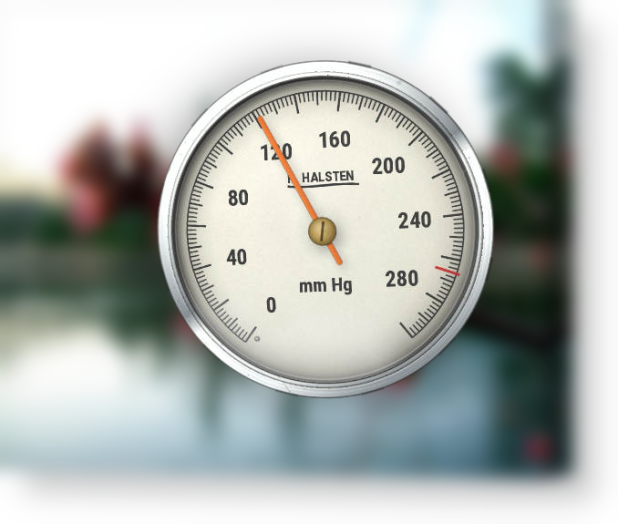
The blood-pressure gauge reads {"value": 122, "unit": "mmHg"}
